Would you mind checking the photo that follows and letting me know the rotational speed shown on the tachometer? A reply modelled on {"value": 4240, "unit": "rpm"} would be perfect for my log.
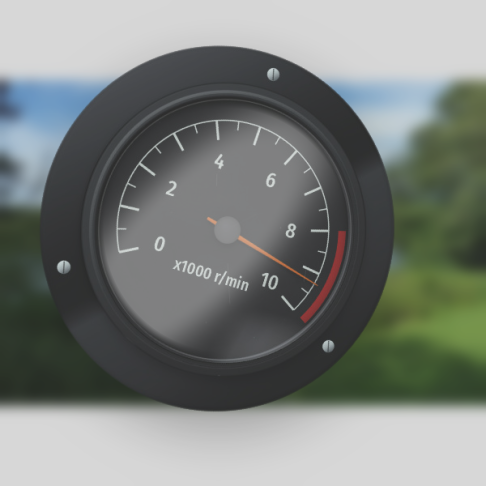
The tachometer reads {"value": 9250, "unit": "rpm"}
